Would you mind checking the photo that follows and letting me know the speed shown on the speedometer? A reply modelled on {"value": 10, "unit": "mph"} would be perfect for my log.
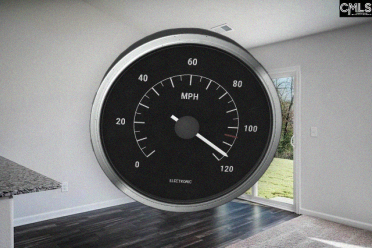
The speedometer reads {"value": 115, "unit": "mph"}
